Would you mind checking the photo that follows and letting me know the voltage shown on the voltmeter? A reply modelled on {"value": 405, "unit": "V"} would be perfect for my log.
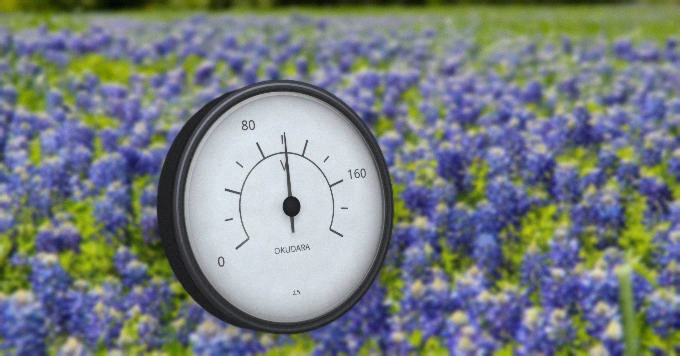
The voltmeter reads {"value": 100, "unit": "V"}
